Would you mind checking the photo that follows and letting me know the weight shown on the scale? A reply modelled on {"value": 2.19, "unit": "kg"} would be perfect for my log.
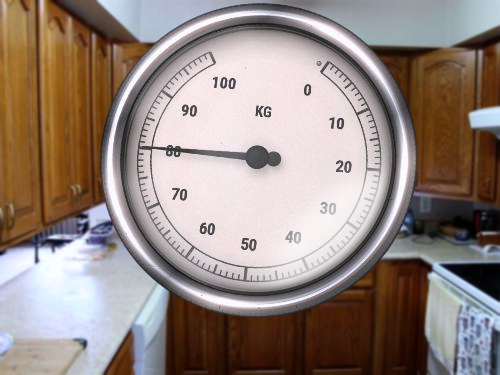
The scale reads {"value": 80, "unit": "kg"}
